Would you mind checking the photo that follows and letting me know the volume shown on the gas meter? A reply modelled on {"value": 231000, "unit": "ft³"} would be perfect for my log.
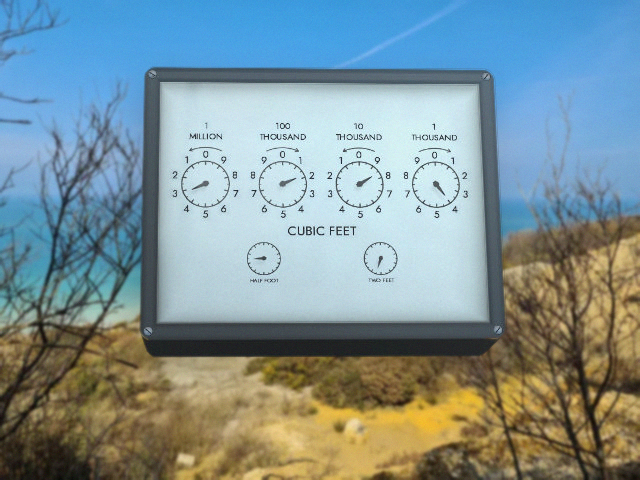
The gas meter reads {"value": 318400, "unit": "ft³"}
